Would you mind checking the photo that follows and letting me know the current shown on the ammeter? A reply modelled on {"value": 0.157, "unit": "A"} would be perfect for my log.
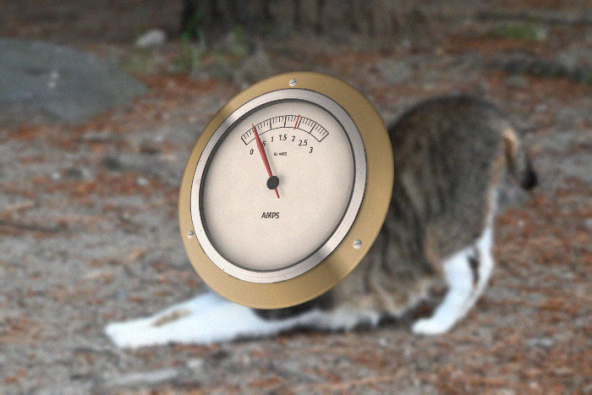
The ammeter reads {"value": 0.5, "unit": "A"}
